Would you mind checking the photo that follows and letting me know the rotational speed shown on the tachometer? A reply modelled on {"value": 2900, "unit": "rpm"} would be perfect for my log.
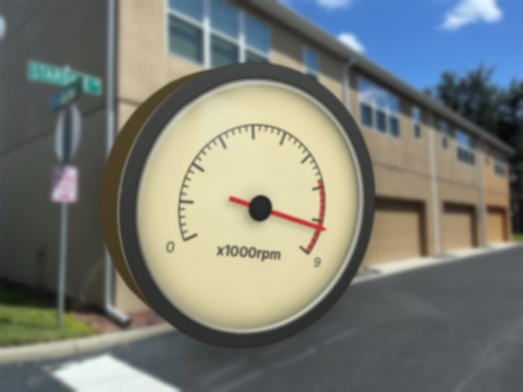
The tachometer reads {"value": 8200, "unit": "rpm"}
